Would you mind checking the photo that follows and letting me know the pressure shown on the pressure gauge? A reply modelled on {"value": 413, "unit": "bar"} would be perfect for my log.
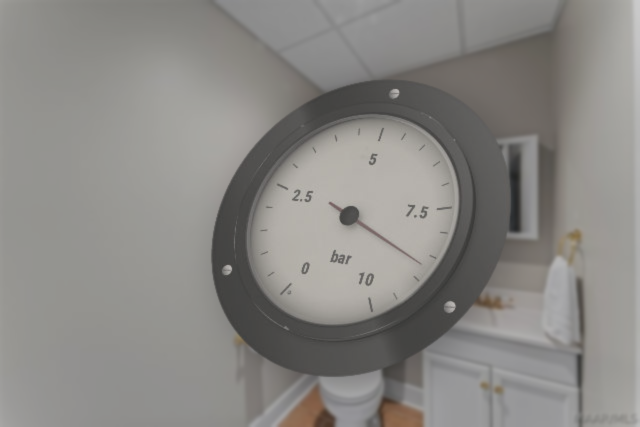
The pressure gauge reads {"value": 8.75, "unit": "bar"}
